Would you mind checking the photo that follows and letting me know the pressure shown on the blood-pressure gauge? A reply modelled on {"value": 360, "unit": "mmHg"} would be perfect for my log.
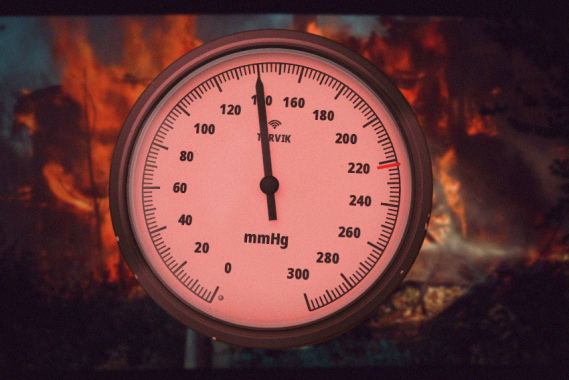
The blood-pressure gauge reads {"value": 140, "unit": "mmHg"}
